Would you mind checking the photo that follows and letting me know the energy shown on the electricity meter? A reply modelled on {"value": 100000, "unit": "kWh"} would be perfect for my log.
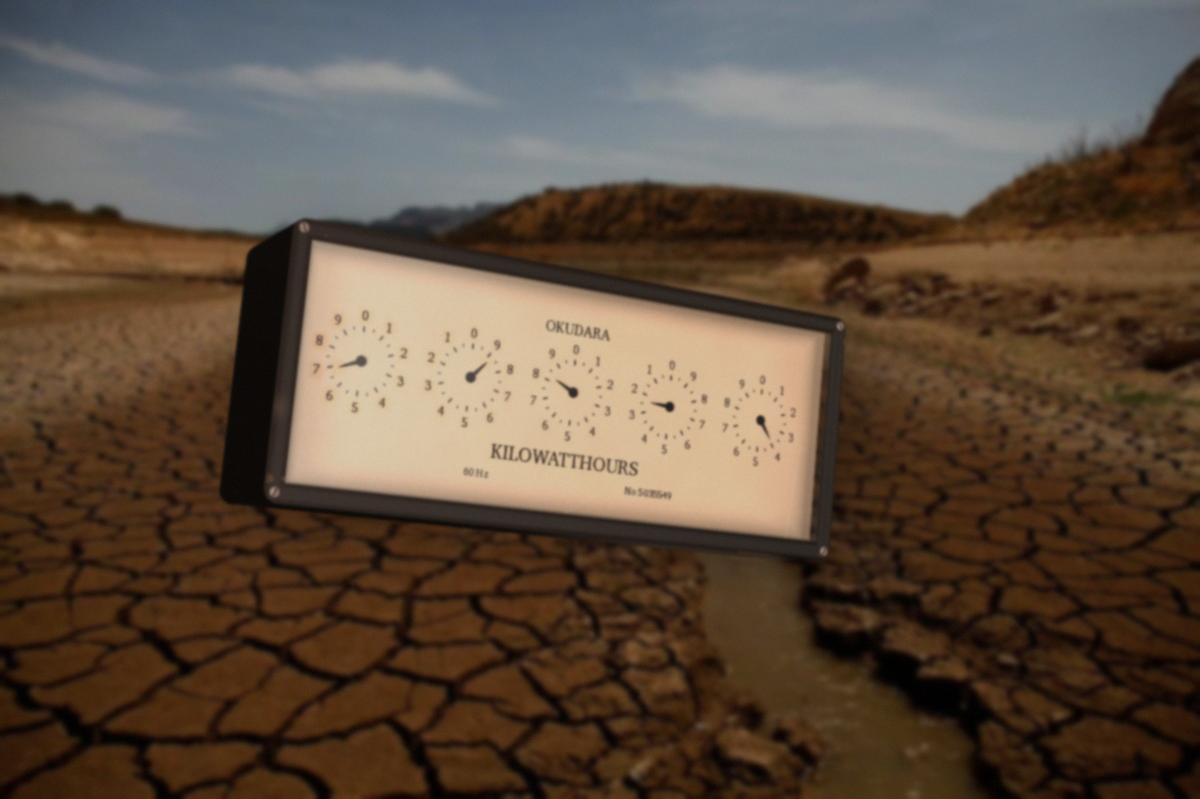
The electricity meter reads {"value": 68824, "unit": "kWh"}
